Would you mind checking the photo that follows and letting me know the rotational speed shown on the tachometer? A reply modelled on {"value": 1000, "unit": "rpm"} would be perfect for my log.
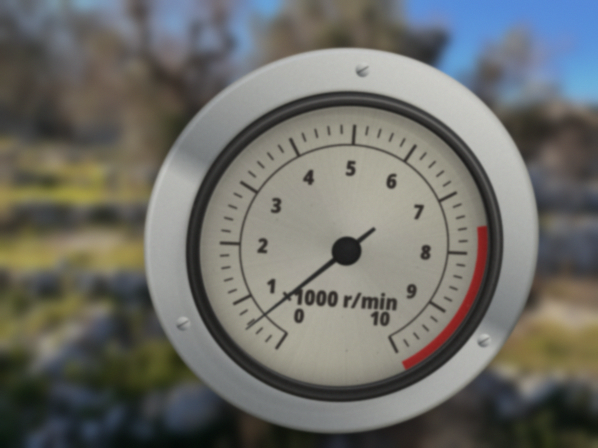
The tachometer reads {"value": 600, "unit": "rpm"}
